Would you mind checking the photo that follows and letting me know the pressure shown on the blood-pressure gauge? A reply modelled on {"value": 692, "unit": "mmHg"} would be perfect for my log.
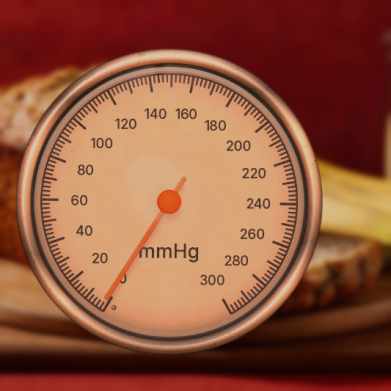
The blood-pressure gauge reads {"value": 2, "unit": "mmHg"}
